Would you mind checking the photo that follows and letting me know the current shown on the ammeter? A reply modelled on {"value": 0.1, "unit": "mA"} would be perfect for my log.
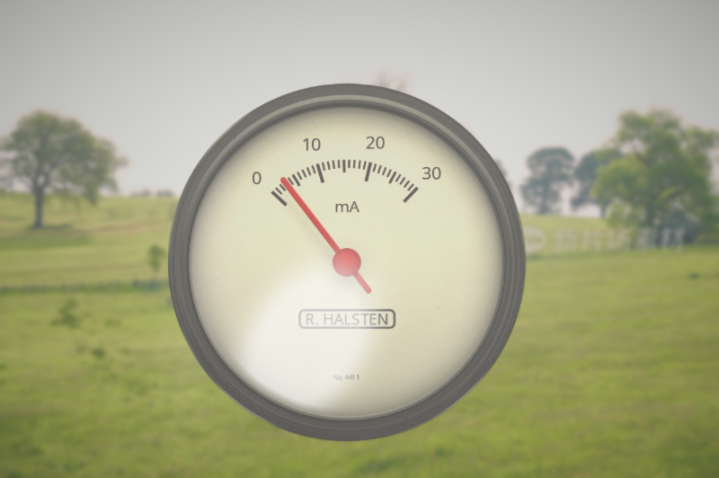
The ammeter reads {"value": 3, "unit": "mA"}
